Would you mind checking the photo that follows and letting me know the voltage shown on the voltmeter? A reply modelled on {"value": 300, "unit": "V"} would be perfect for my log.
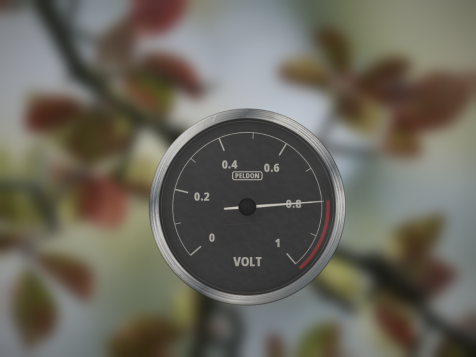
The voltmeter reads {"value": 0.8, "unit": "V"}
